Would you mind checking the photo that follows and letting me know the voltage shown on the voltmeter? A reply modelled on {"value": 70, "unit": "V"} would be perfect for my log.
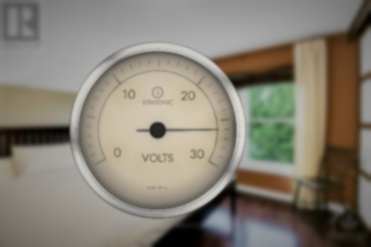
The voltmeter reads {"value": 26, "unit": "V"}
